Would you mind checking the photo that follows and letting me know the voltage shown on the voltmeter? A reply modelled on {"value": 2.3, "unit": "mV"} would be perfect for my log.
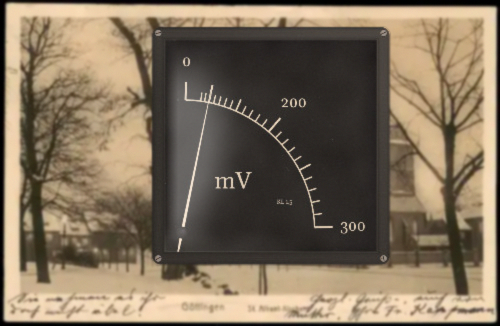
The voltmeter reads {"value": 100, "unit": "mV"}
